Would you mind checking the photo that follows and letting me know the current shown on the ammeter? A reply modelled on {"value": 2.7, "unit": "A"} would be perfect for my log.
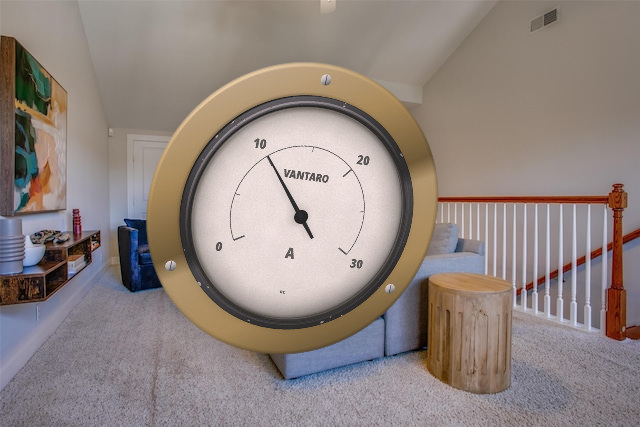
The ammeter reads {"value": 10, "unit": "A"}
